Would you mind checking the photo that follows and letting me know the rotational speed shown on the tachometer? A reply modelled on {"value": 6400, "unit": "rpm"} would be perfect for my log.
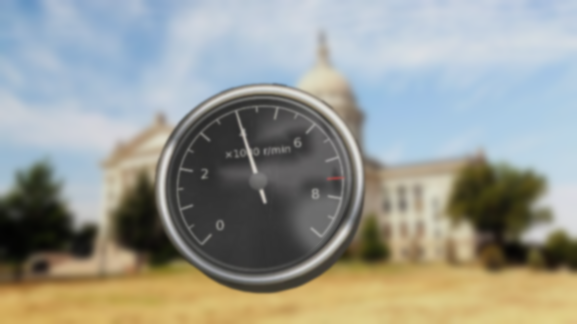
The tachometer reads {"value": 4000, "unit": "rpm"}
